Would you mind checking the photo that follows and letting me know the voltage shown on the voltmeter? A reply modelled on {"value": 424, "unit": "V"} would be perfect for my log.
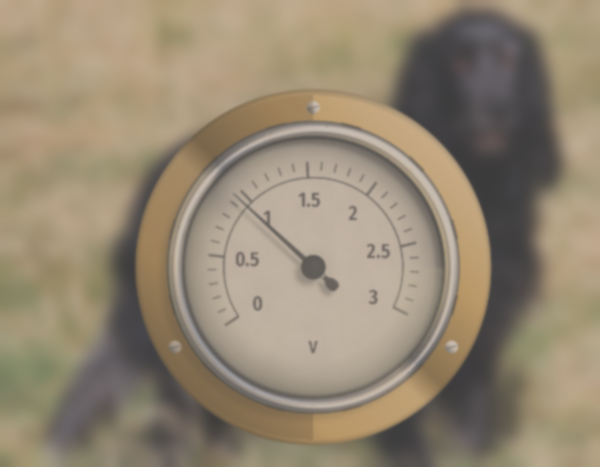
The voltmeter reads {"value": 0.95, "unit": "V"}
